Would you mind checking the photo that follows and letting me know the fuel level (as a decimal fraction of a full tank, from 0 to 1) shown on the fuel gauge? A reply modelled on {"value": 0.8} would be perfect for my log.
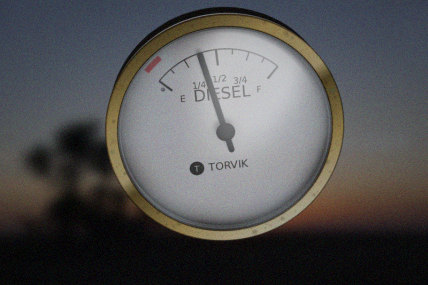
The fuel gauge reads {"value": 0.375}
